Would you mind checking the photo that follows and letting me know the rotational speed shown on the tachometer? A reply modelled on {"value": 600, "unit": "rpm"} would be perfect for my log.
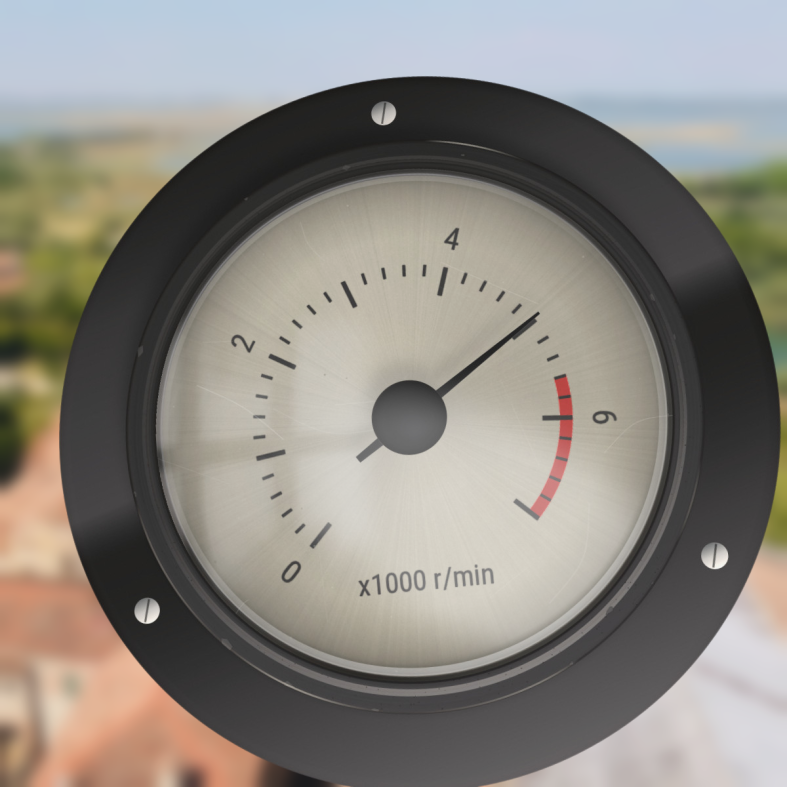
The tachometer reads {"value": 5000, "unit": "rpm"}
